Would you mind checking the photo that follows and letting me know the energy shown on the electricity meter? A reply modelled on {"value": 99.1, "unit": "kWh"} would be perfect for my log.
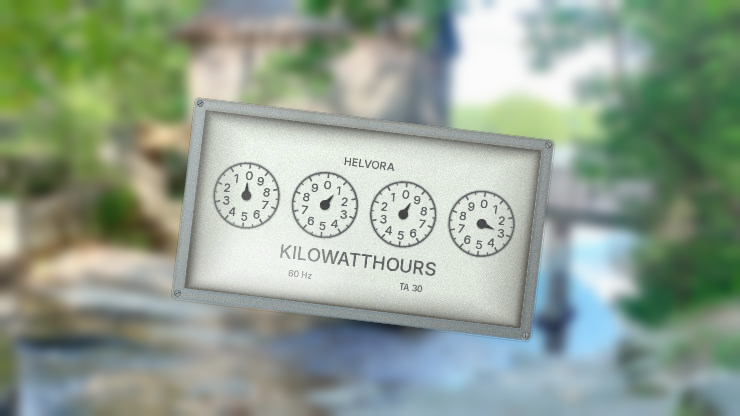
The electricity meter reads {"value": 93, "unit": "kWh"}
